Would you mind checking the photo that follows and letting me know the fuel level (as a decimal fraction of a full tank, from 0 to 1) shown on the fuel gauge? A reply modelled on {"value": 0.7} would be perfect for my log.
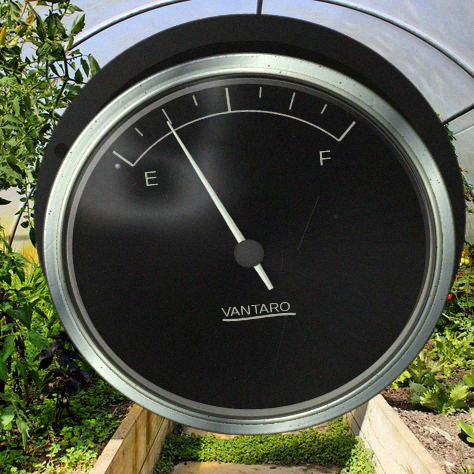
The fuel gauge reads {"value": 0.25}
